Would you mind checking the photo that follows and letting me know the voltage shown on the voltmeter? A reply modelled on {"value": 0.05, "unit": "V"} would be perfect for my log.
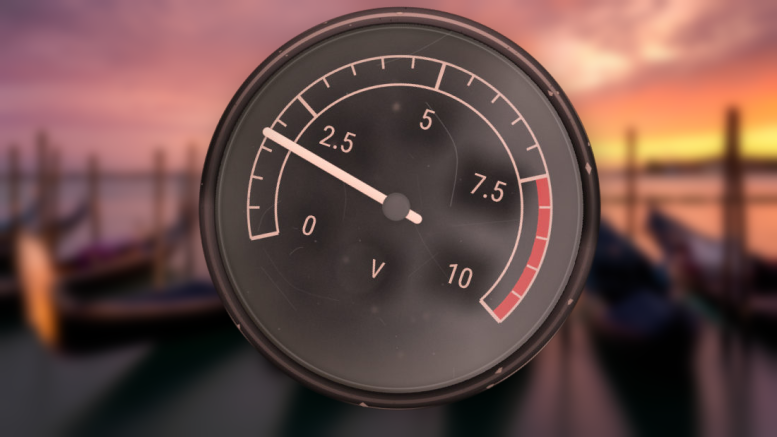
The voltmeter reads {"value": 1.75, "unit": "V"}
